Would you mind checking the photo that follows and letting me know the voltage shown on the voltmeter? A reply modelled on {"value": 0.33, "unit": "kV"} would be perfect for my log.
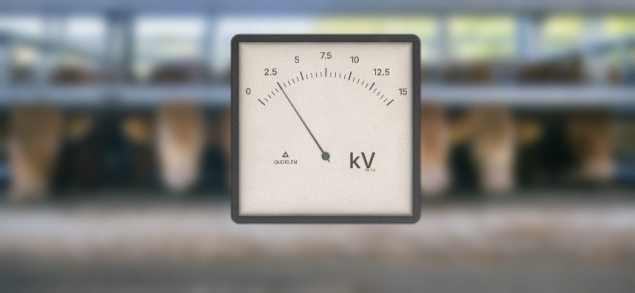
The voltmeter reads {"value": 2.5, "unit": "kV"}
